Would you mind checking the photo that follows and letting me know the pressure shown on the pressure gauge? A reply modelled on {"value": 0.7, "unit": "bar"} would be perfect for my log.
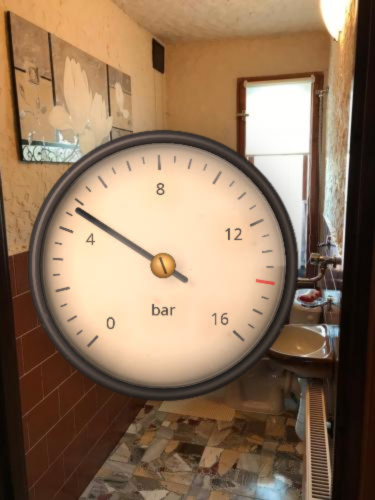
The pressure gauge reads {"value": 4.75, "unit": "bar"}
